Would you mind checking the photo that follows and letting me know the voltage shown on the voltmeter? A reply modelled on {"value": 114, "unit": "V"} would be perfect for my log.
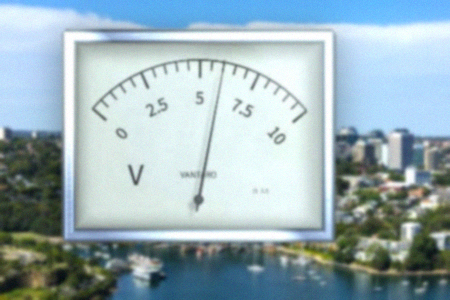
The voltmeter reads {"value": 6, "unit": "V"}
